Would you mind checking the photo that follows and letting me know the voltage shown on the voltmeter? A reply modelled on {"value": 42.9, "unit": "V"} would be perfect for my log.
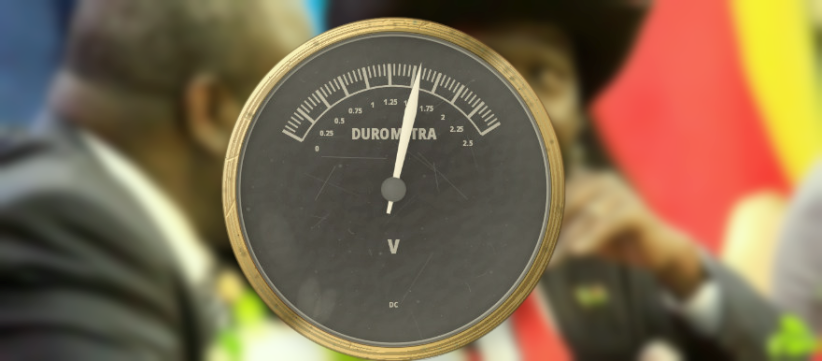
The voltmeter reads {"value": 1.55, "unit": "V"}
